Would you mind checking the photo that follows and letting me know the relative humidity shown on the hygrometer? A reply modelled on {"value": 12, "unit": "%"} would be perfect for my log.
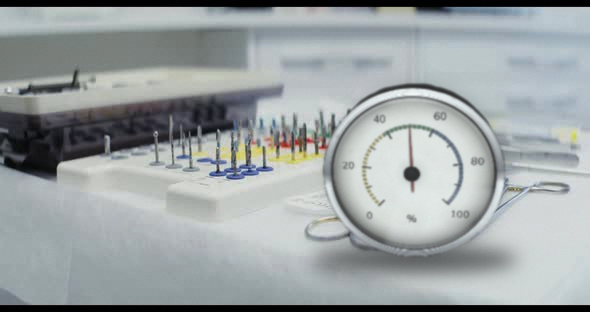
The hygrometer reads {"value": 50, "unit": "%"}
